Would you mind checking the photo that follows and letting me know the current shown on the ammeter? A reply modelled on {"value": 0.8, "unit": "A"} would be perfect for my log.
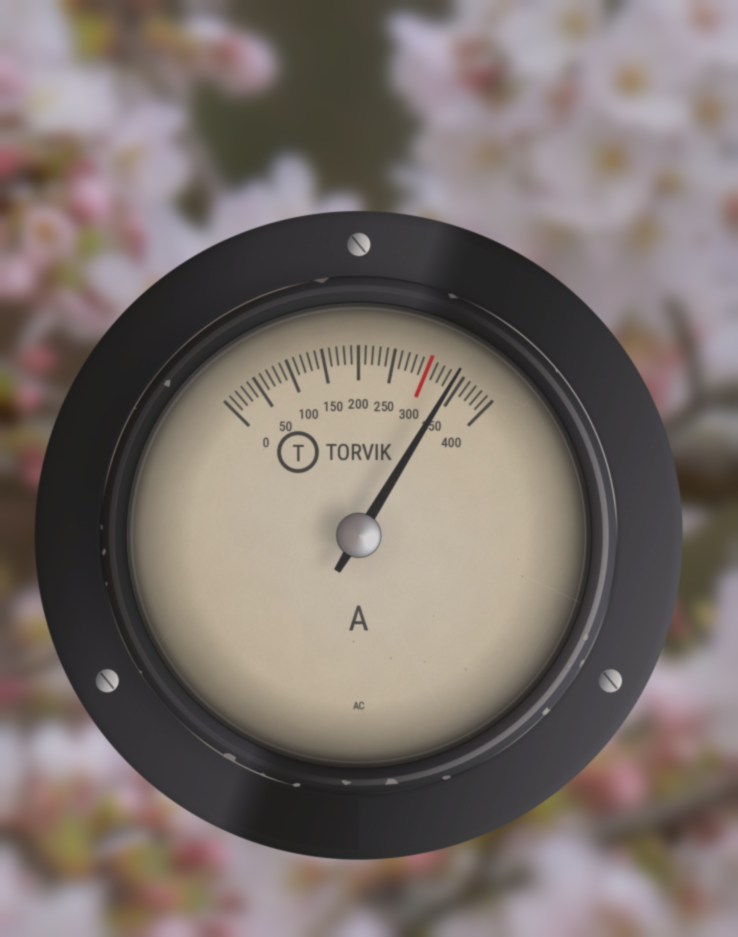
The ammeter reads {"value": 340, "unit": "A"}
